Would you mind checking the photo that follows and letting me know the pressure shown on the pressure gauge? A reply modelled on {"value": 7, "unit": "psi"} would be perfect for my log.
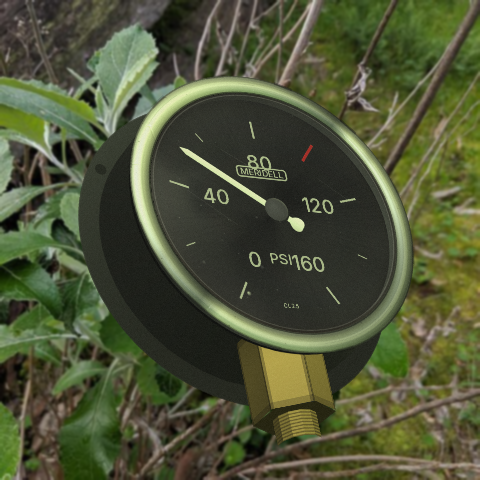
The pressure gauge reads {"value": 50, "unit": "psi"}
